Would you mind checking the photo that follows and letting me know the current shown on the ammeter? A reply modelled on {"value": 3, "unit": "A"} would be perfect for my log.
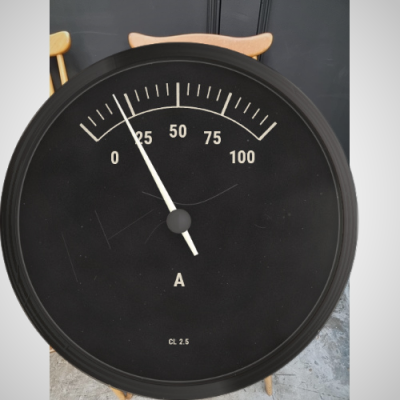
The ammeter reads {"value": 20, "unit": "A"}
